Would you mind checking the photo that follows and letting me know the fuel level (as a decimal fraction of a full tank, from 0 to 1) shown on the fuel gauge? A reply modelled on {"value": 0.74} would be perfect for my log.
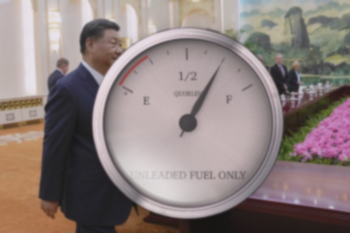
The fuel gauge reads {"value": 0.75}
